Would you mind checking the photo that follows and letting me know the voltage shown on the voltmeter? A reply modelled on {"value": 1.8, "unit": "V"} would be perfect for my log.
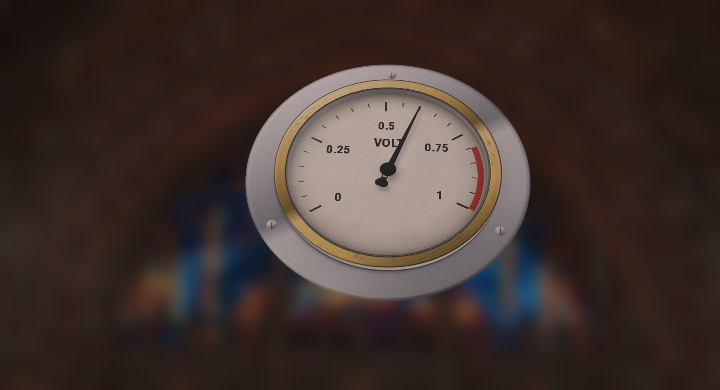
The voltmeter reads {"value": 0.6, "unit": "V"}
